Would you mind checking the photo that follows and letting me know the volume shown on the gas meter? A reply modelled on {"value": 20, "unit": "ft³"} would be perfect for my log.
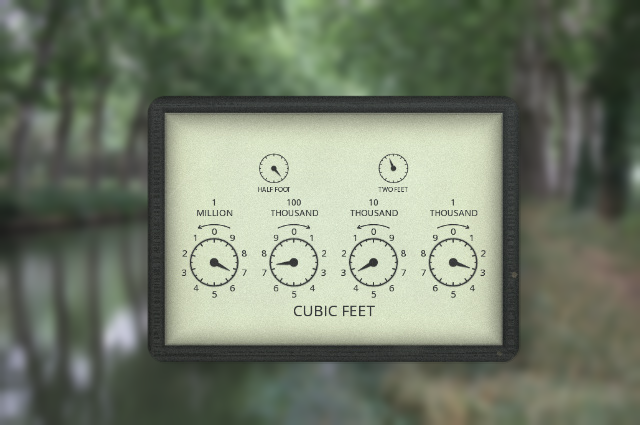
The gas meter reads {"value": 673300, "unit": "ft³"}
